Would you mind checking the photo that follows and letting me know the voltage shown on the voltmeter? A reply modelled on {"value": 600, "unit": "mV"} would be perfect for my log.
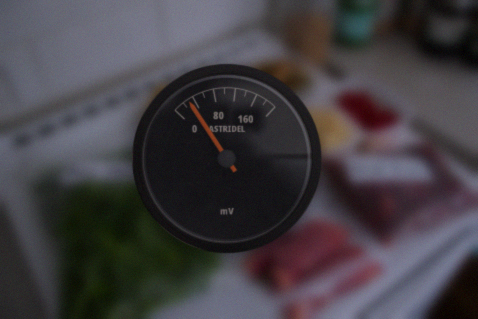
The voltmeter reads {"value": 30, "unit": "mV"}
